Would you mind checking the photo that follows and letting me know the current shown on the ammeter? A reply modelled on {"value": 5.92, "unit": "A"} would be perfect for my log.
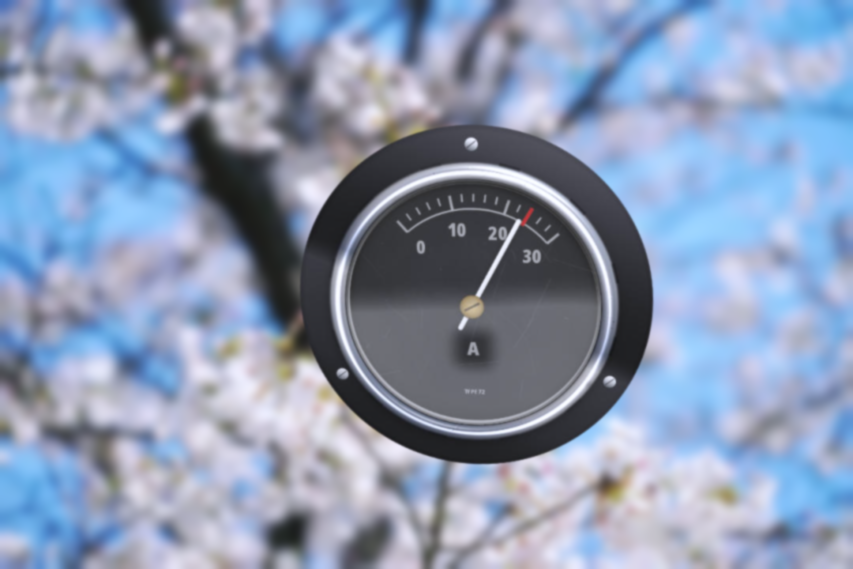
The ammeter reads {"value": 23, "unit": "A"}
